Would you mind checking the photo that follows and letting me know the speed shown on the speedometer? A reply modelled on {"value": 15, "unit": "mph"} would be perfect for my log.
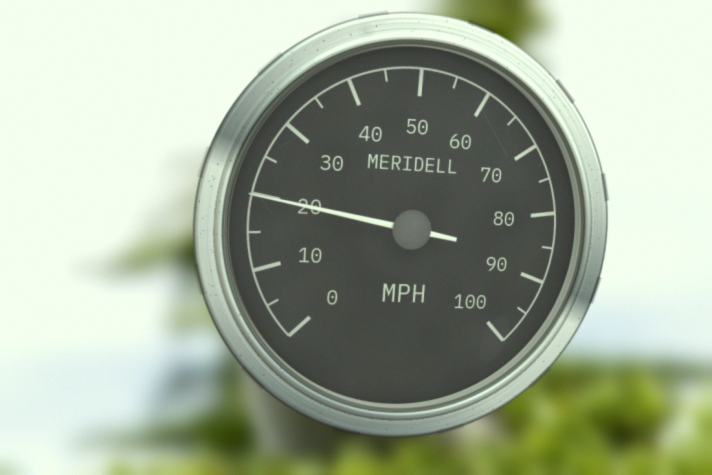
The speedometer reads {"value": 20, "unit": "mph"}
